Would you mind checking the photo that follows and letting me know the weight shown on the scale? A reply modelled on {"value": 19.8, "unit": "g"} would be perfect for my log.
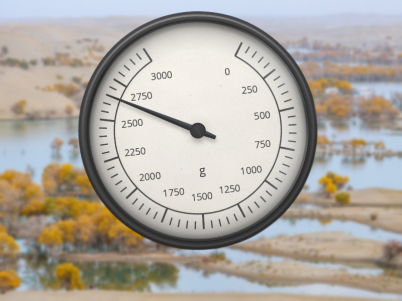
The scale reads {"value": 2650, "unit": "g"}
